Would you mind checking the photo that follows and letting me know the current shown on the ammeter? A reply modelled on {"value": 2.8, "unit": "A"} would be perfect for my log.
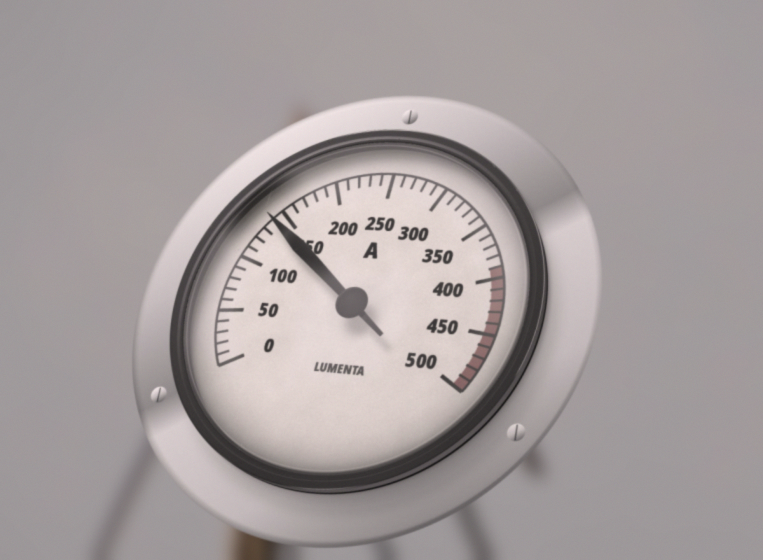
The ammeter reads {"value": 140, "unit": "A"}
